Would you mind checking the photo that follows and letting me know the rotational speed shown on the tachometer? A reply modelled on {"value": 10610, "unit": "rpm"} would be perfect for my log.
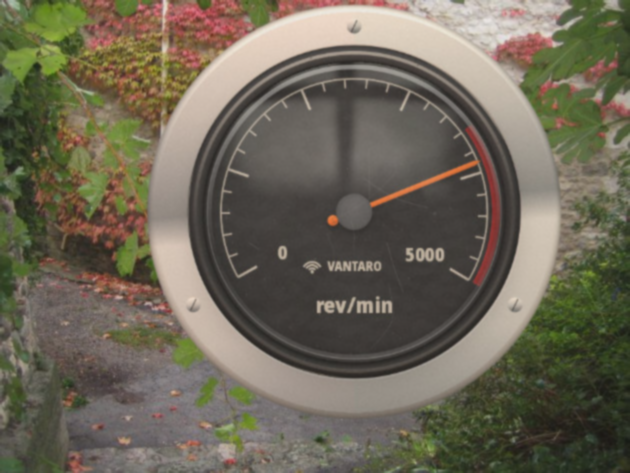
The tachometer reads {"value": 3900, "unit": "rpm"}
